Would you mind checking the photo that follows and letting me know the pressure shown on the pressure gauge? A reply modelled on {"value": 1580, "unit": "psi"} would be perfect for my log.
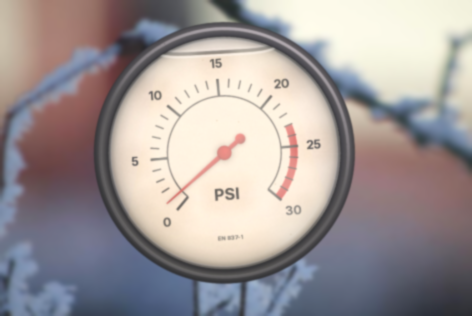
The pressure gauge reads {"value": 1, "unit": "psi"}
